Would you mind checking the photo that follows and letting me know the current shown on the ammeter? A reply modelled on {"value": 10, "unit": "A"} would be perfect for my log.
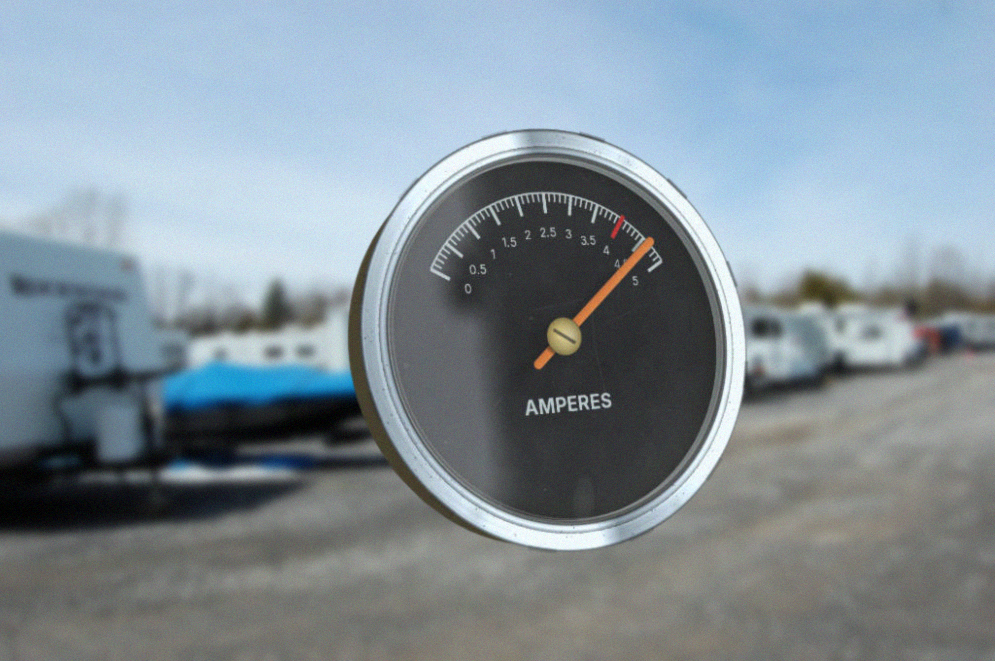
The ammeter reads {"value": 4.6, "unit": "A"}
